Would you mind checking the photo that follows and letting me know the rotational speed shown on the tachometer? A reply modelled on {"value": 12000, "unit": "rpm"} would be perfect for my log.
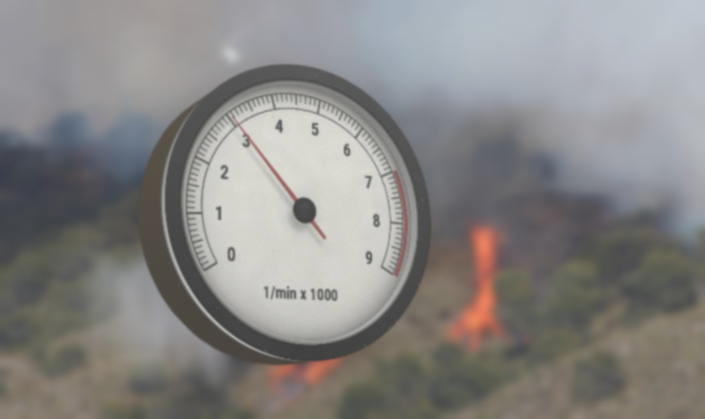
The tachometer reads {"value": 3000, "unit": "rpm"}
